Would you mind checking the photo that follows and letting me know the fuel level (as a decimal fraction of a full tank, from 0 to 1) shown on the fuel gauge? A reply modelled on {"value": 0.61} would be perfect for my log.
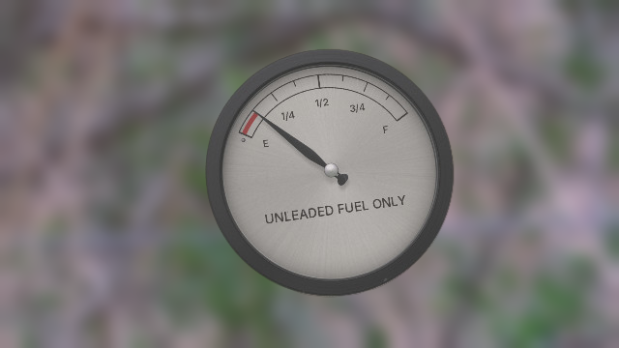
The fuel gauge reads {"value": 0.125}
